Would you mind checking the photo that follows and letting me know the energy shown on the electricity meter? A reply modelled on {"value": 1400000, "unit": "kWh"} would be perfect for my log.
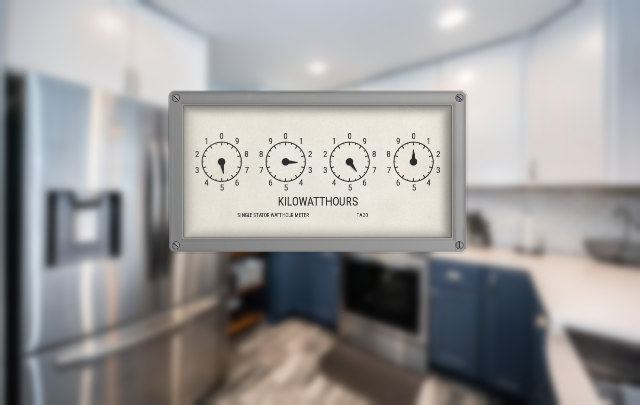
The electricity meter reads {"value": 5260, "unit": "kWh"}
